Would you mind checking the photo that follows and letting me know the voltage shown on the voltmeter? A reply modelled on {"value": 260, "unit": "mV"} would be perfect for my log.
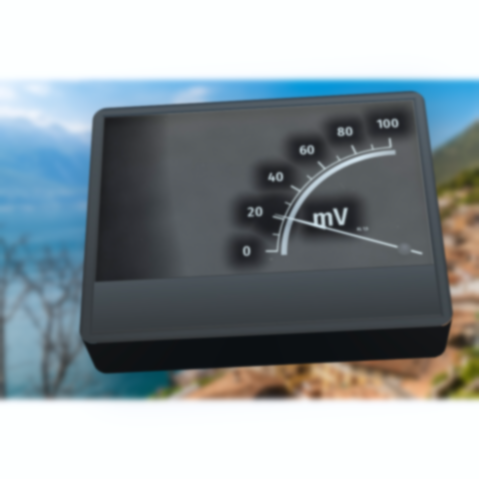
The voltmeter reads {"value": 20, "unit": "mV"}
